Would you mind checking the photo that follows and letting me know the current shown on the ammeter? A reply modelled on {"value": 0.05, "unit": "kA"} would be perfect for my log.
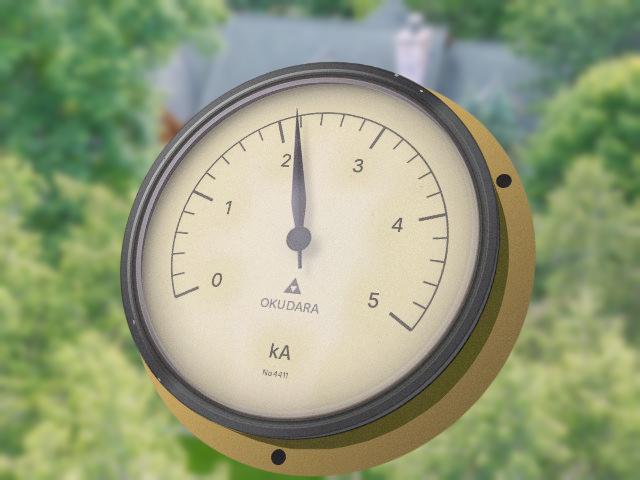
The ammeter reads {"value": 2.2, "unit": "kA"}
